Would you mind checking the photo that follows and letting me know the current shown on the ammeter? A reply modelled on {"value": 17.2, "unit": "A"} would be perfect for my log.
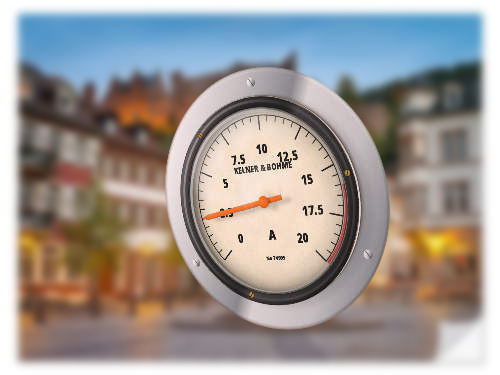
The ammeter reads {"value": 2.5, "unit": "A"}
